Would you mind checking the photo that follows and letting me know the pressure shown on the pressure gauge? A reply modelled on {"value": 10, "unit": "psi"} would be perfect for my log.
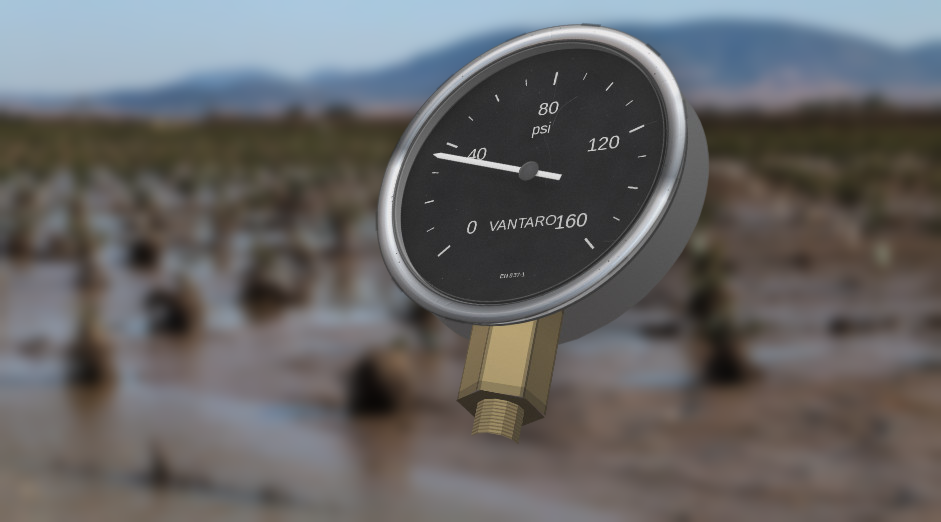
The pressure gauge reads {"value": 35, "unit": "psi"}
